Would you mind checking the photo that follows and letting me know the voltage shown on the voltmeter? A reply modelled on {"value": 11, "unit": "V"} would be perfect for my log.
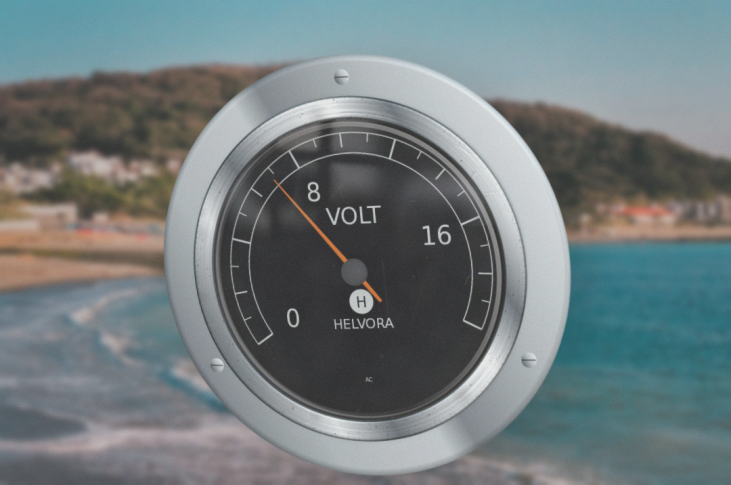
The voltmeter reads {"value": 7, "unit": "V"}
